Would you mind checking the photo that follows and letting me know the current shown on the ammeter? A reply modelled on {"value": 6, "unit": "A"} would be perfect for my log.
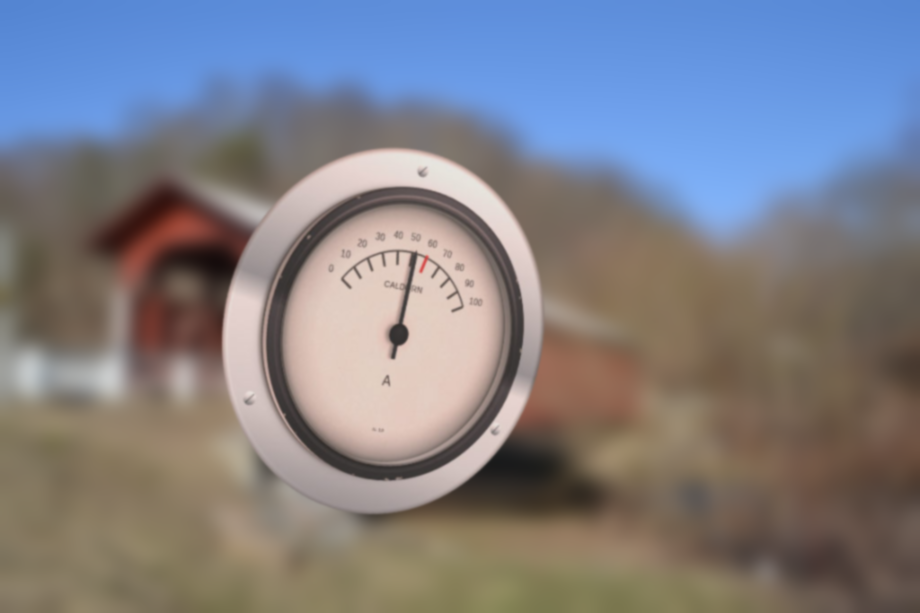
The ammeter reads {"value": 50, "unit": "A"}
